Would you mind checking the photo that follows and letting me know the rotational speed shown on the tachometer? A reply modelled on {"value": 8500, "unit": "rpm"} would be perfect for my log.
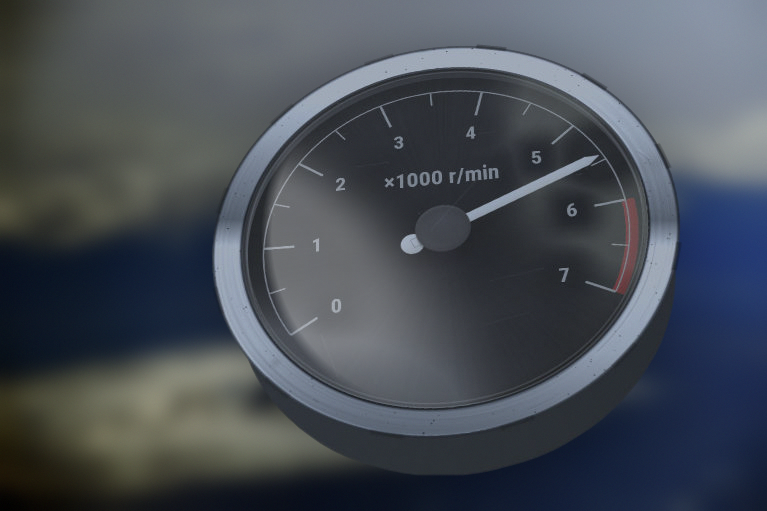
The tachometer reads {"value": 5500, "unit": "rpm"}
